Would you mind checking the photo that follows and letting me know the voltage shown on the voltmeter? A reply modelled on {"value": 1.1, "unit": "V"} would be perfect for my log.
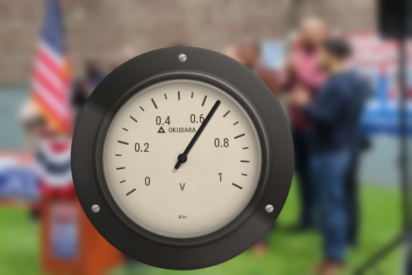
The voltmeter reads {"value": 0.65, "unit": "V"}
